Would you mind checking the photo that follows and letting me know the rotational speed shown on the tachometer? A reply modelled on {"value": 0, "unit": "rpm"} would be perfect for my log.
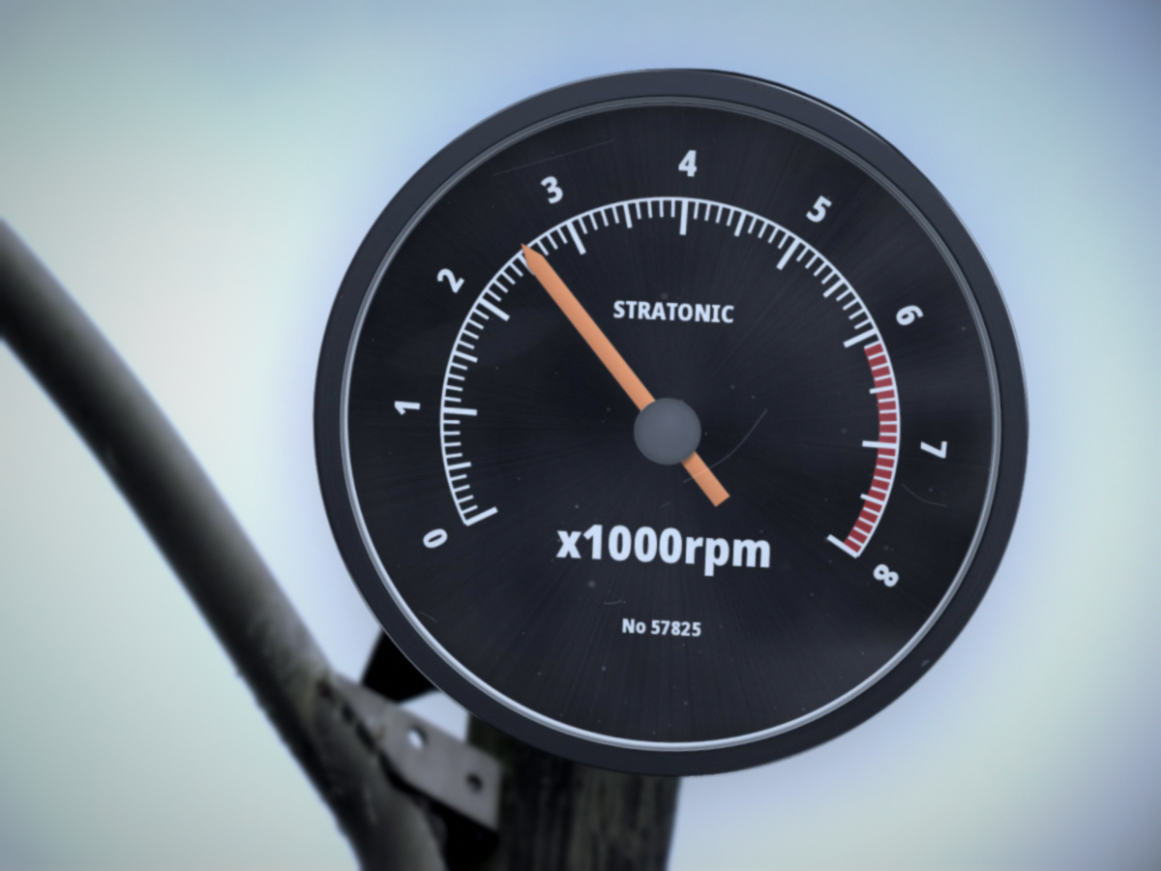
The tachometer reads {"value": 2600, "unit": "rpm"}
